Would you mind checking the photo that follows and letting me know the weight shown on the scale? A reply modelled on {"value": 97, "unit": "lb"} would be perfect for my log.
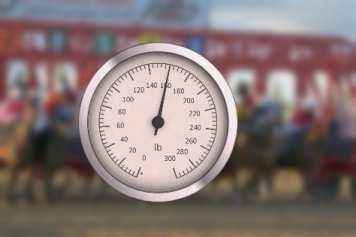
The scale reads {"value": 160, "unit": "lb"}
